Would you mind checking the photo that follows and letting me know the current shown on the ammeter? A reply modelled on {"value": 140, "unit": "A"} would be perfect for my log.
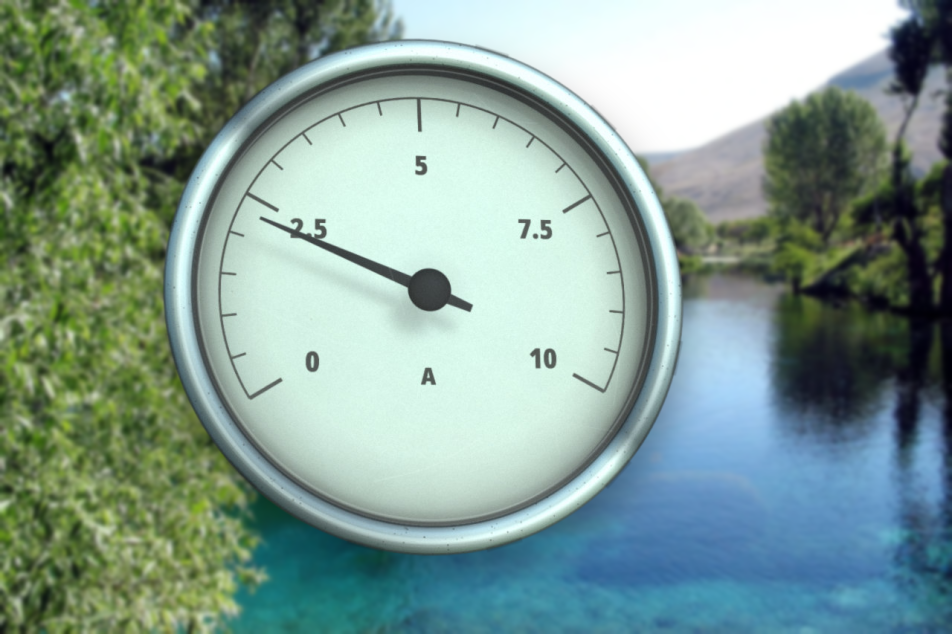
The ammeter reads {"value": 2.25, "unit": "A"}
